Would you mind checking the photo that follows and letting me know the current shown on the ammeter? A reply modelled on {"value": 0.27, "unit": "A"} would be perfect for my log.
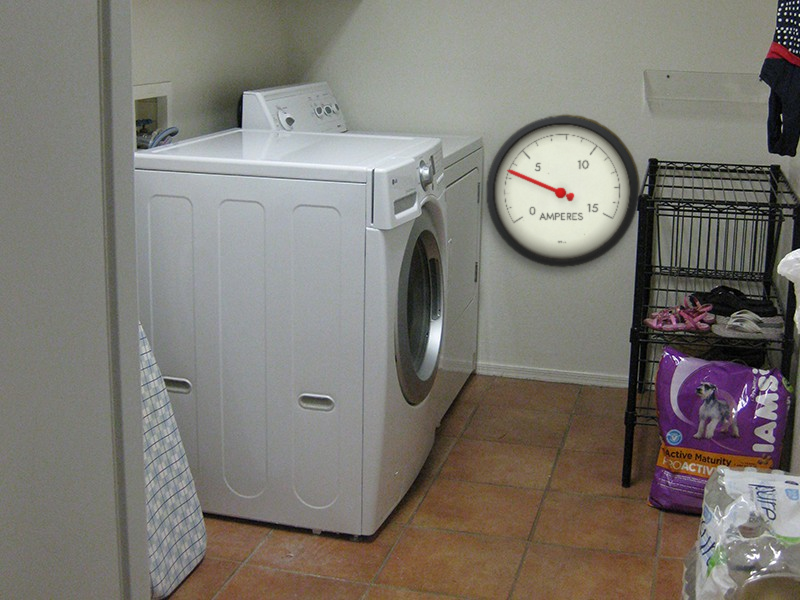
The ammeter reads {"value": 3.5, "unit": "A"}
